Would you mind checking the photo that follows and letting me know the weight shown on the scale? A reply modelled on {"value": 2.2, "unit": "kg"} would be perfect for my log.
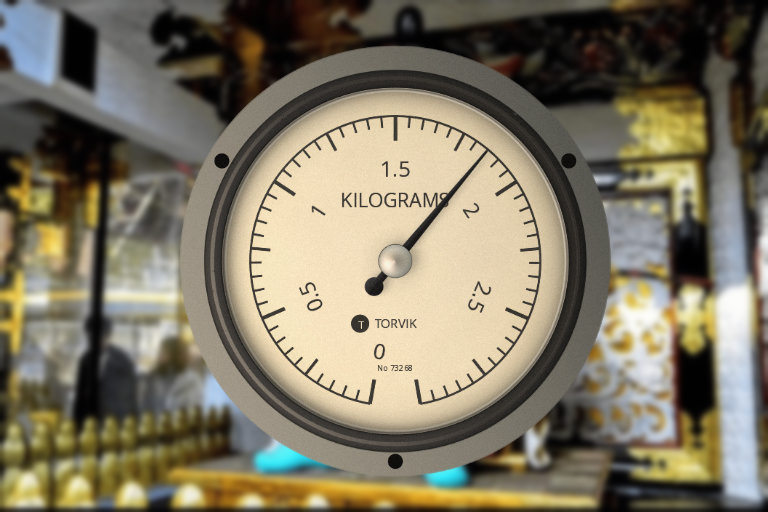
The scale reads {"value": 1.85, "unit": "kg"}
